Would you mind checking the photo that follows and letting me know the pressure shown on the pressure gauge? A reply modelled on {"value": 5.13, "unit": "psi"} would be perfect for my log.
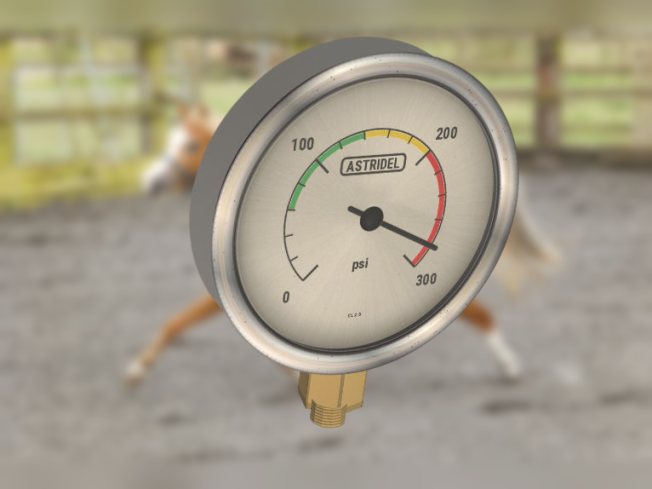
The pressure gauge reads {"value": 280, "unit": "psi"}
